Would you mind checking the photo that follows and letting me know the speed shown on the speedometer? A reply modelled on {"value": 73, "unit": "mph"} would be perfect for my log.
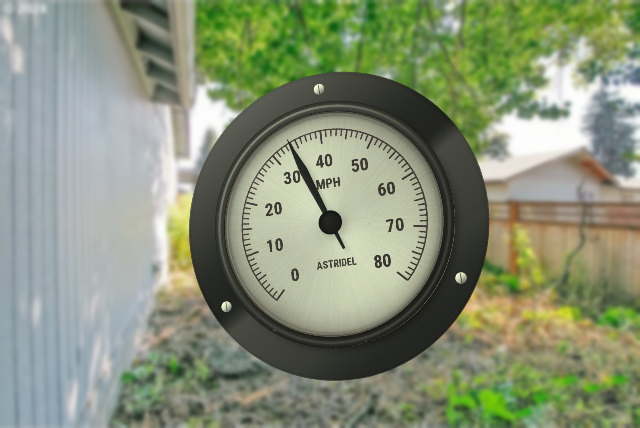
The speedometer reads {"value": 34, "unit": "mph"}
